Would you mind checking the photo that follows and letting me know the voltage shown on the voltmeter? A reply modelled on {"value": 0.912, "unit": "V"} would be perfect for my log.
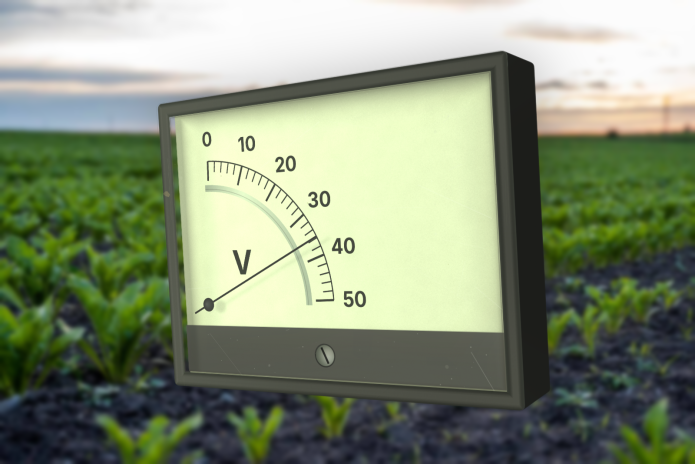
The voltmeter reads {"value": 36, "unit": "V"}
